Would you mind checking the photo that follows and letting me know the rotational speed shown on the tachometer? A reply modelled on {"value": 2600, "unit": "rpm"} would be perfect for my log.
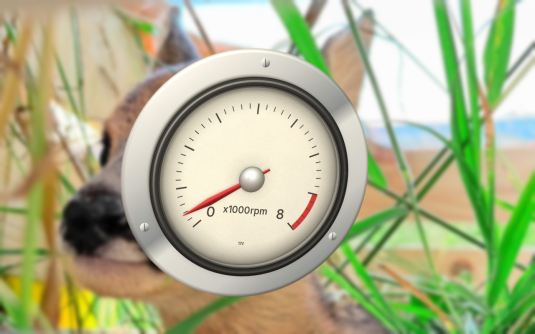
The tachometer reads {"value": 400, "unit": "rpm"}
